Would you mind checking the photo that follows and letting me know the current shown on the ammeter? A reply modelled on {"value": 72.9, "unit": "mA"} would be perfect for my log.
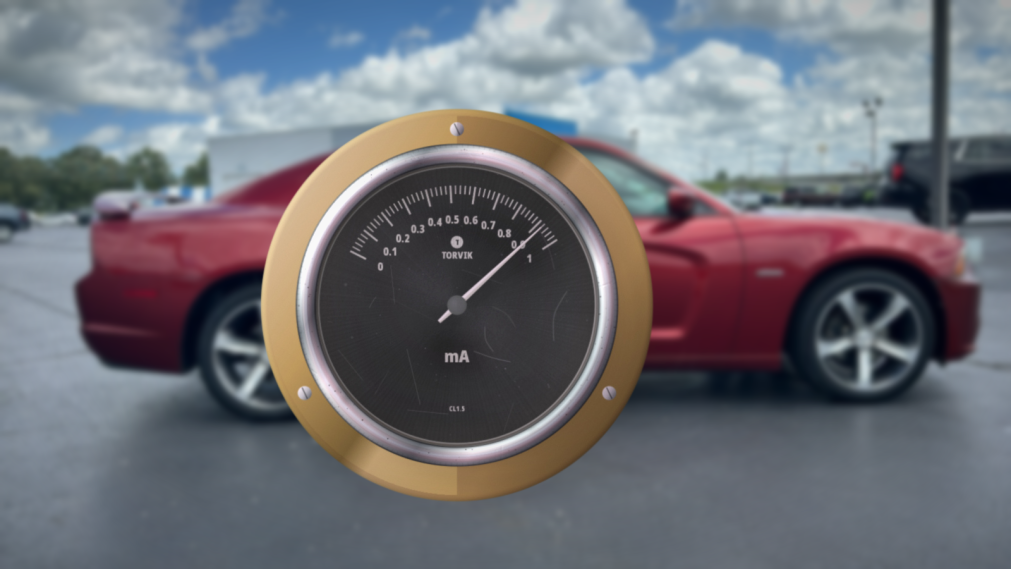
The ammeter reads {"value": 0.92, "unit": "mA"}
